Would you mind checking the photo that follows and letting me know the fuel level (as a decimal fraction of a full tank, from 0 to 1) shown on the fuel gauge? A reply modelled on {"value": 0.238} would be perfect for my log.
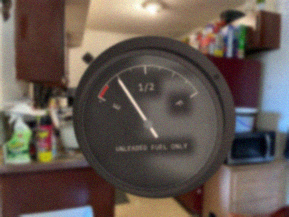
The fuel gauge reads {"value": 0.25}
